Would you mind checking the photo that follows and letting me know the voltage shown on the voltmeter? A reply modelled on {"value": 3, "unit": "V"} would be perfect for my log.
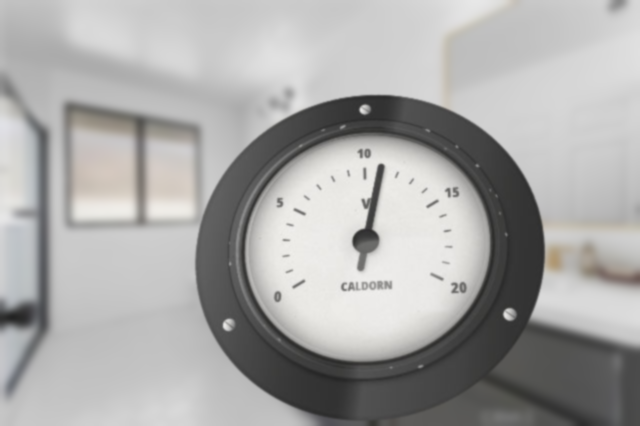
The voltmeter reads {"value": 11, "unit": "V"}
